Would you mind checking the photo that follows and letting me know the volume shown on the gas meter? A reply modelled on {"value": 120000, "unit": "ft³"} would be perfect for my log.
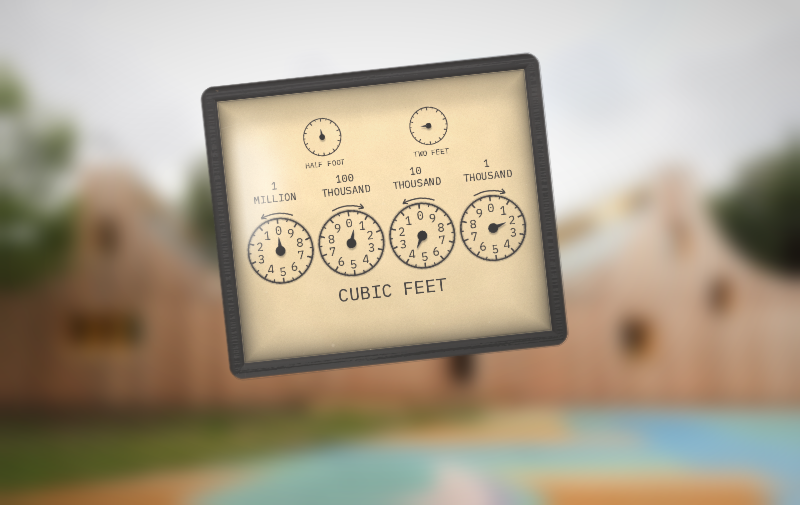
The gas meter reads {"value": 4200, "unit": "ft³"}
